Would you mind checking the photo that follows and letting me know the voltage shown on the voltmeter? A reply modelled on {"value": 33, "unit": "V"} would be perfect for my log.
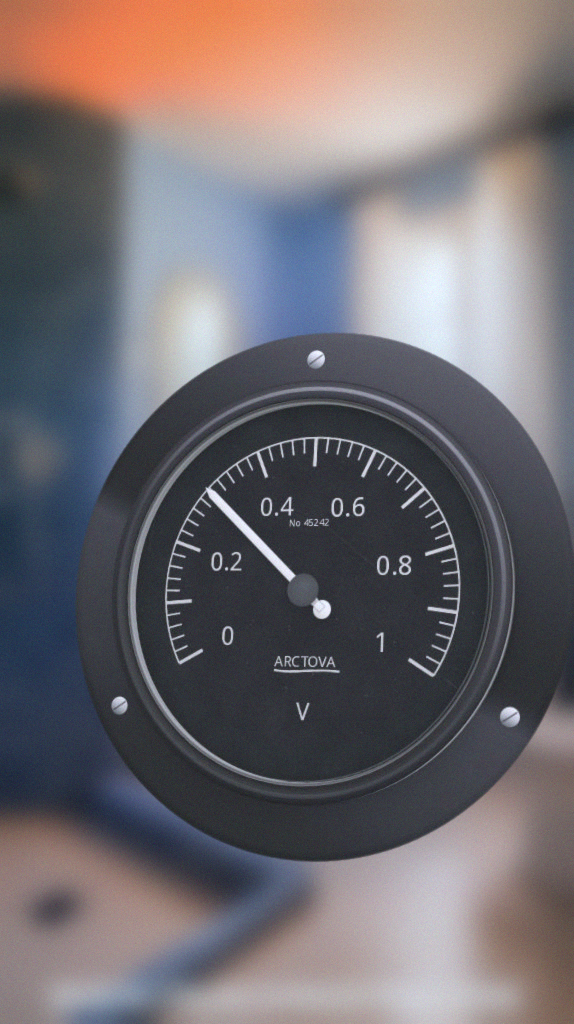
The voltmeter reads {"value": 0.3, "unit": "V"}
